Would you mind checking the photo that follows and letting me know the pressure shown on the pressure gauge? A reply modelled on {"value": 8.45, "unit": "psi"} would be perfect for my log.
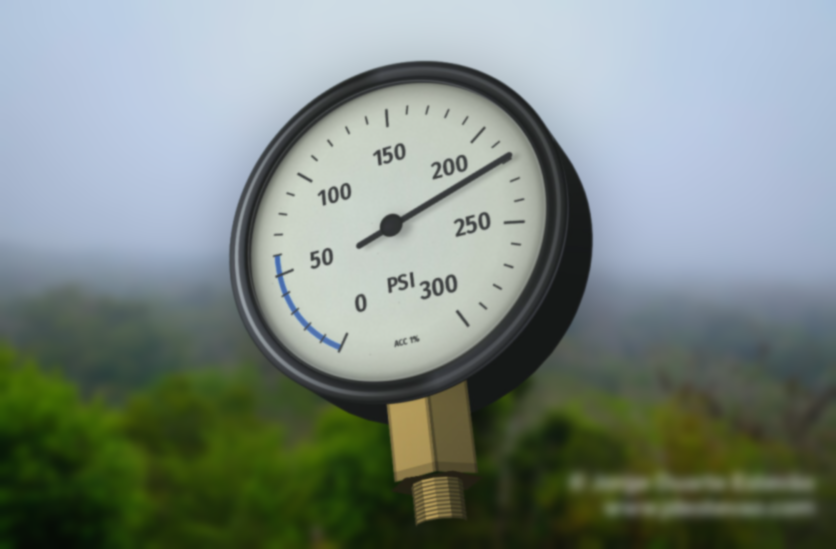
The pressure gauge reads {"value": 220, "unit": "psi"}
